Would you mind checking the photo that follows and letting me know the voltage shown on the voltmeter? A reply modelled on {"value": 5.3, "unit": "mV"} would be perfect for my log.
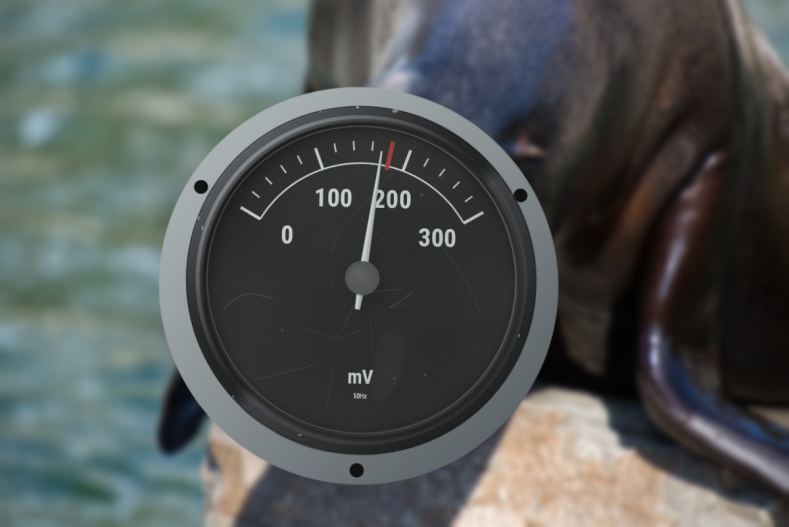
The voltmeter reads {"value": 170, "unit": "mV"}
